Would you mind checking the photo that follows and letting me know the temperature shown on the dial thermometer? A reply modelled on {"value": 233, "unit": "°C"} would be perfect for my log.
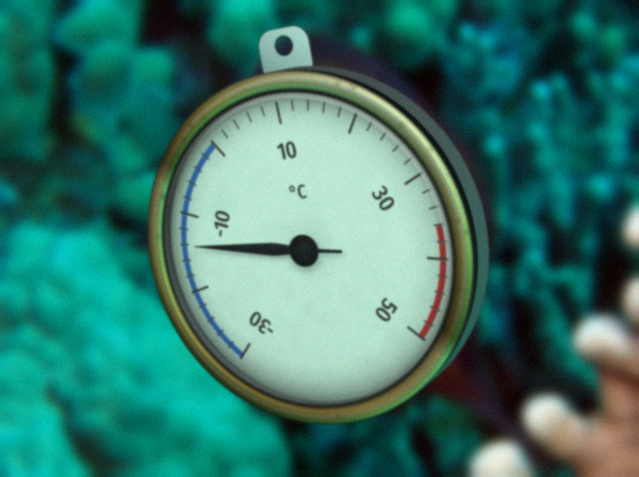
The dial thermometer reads {"value": -14, "unit": "°C"}
